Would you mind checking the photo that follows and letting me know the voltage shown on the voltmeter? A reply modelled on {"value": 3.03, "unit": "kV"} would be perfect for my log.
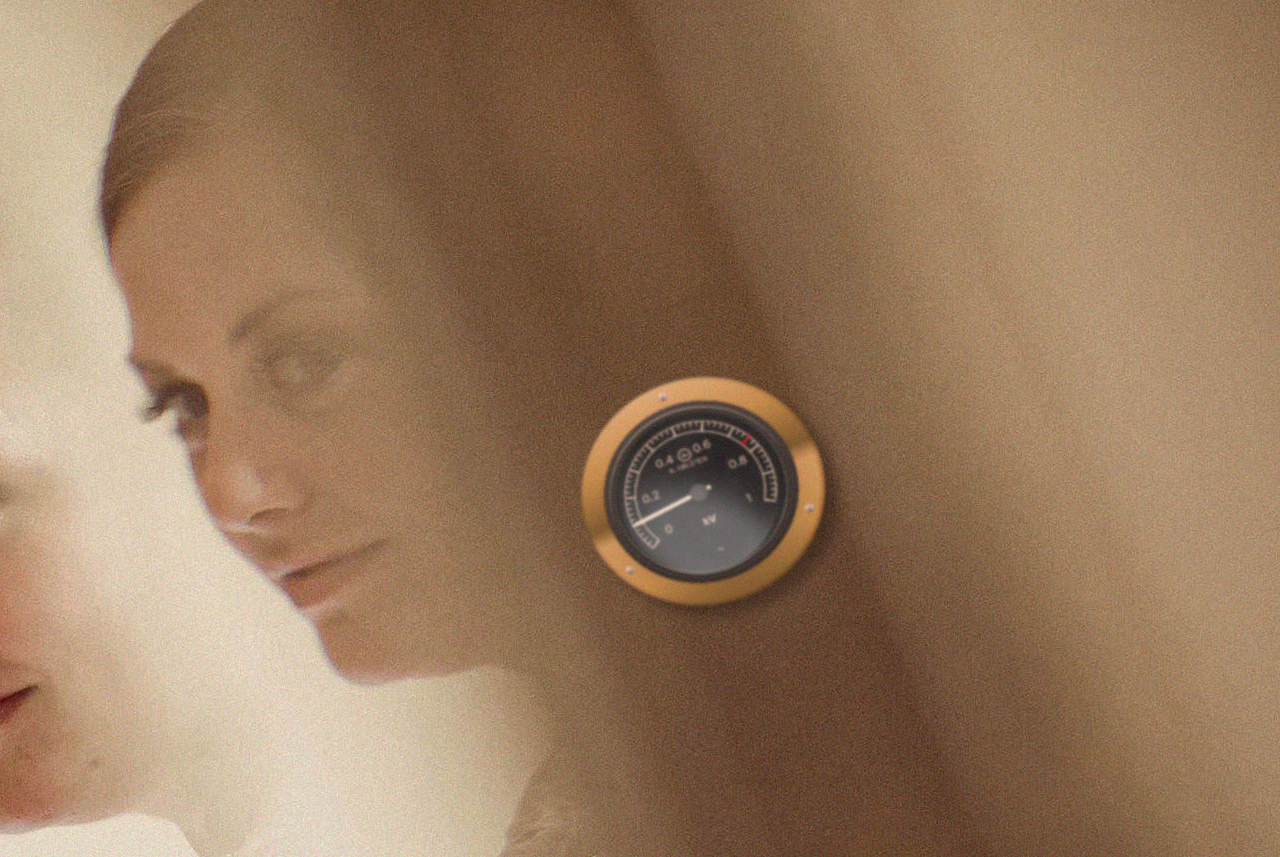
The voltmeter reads {"value": 0.1, "unit": "kV"}
